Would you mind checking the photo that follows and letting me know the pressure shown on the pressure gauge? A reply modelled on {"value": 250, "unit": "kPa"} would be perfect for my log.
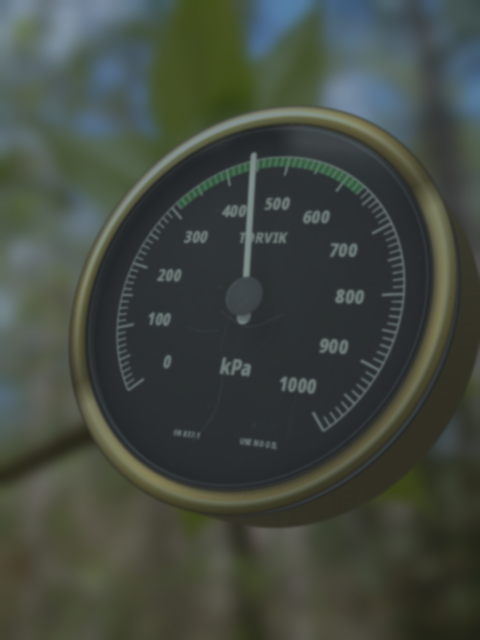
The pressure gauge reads {"value": 450, "unit": "kPa"}
